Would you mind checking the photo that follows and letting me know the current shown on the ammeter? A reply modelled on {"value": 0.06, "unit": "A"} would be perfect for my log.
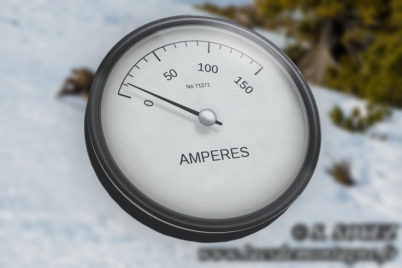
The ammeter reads {"value": 10, "unit": "A"}
